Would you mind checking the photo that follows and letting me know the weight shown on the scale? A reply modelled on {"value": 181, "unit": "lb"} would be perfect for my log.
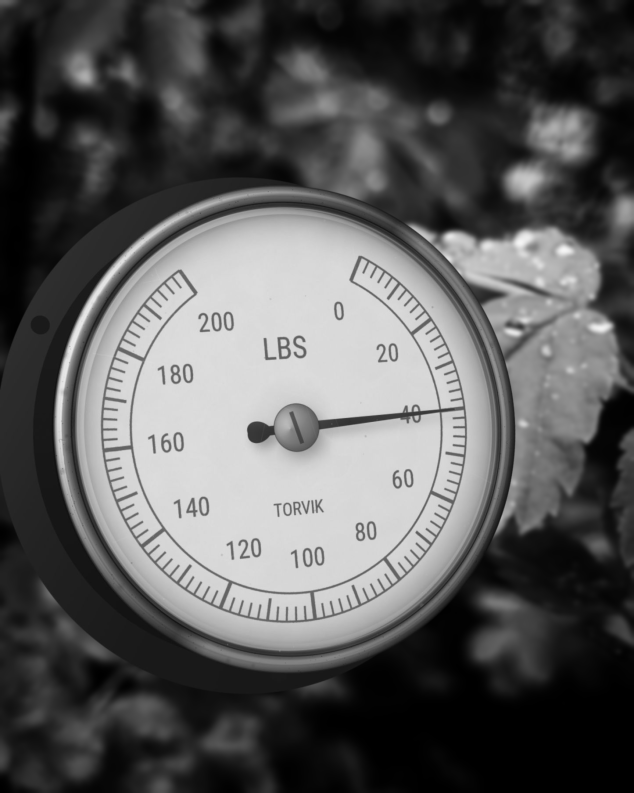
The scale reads {"value": 40, "unit": "lb"}
